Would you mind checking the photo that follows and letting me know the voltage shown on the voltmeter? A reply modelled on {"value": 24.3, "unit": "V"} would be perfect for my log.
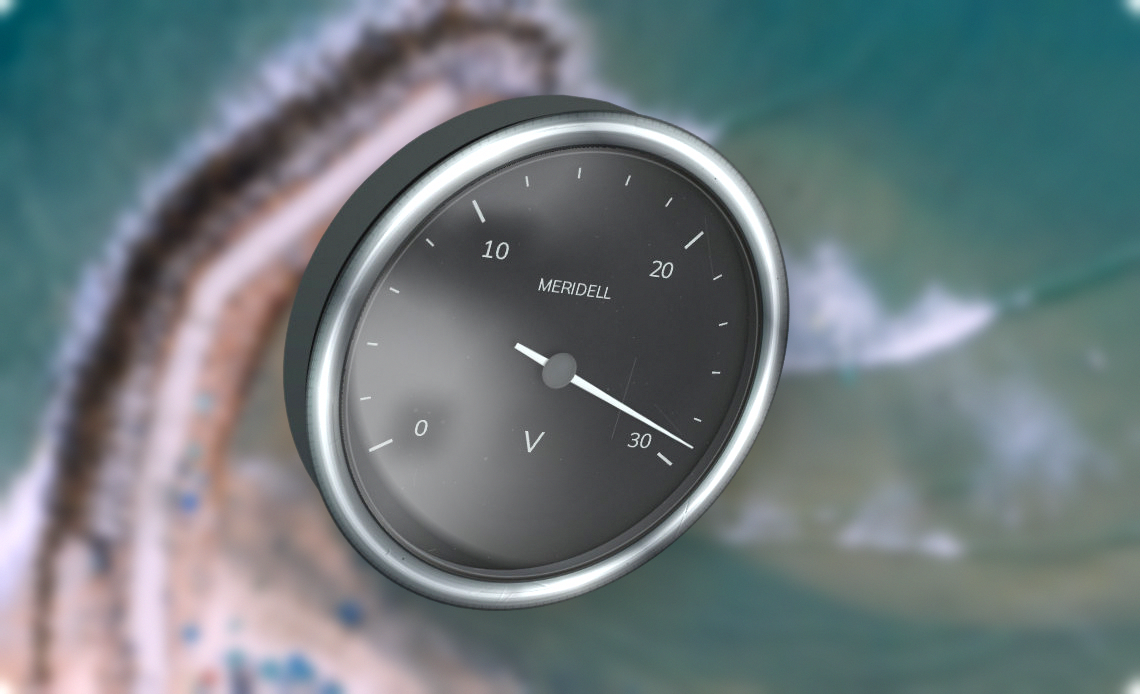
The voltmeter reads {"value": 29, "unit": "V"}
